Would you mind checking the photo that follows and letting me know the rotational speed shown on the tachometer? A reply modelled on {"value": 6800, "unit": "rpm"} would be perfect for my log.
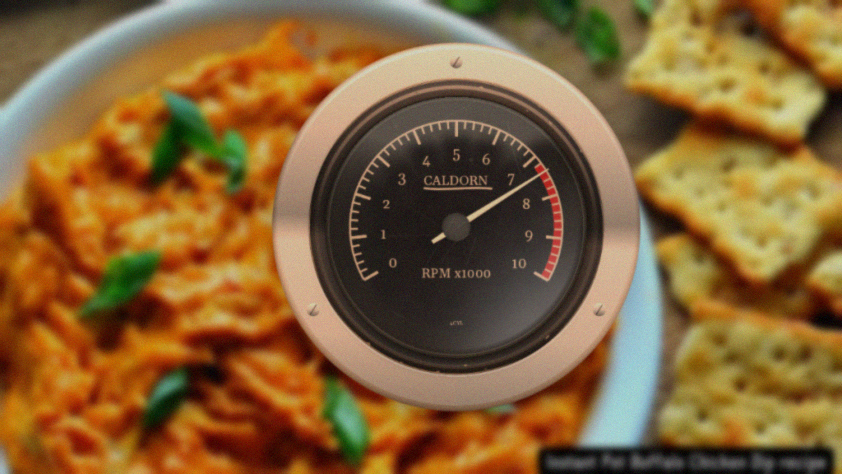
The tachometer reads {"value": 7400, "unit": "rpm"}
